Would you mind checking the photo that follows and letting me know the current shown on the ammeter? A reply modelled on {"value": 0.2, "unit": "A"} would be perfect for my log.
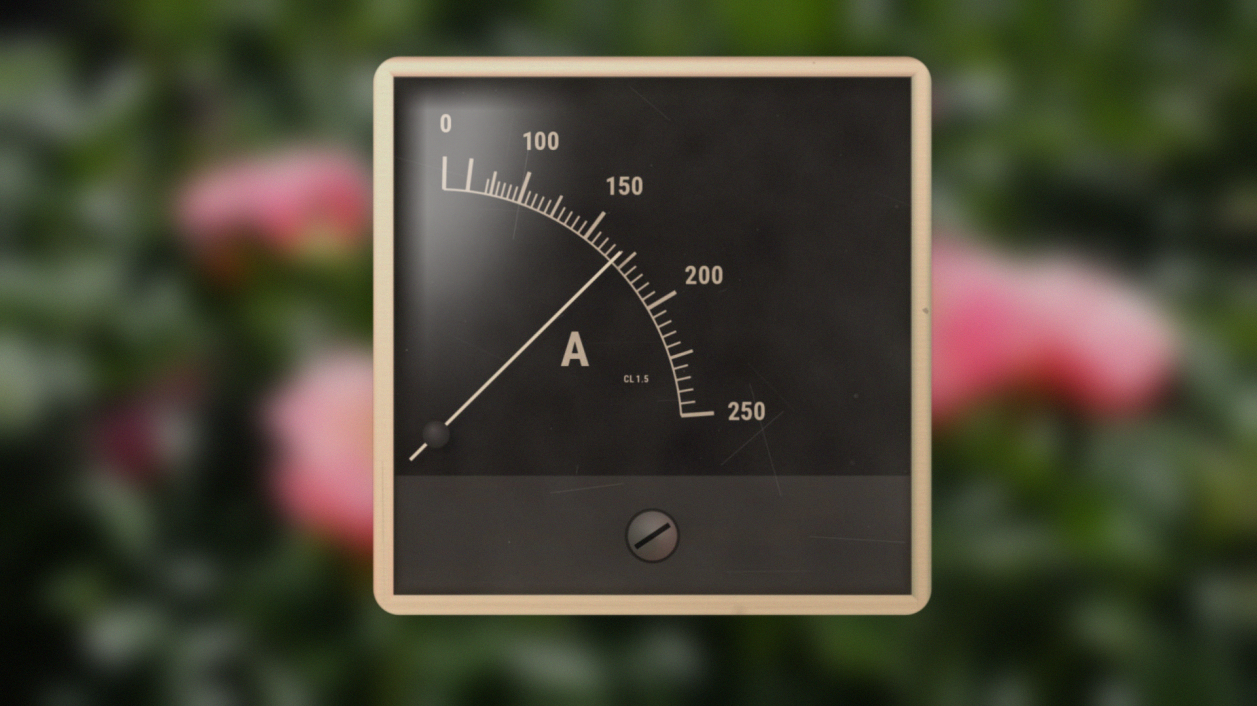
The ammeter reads {"value": 170, "unit": "A"}
